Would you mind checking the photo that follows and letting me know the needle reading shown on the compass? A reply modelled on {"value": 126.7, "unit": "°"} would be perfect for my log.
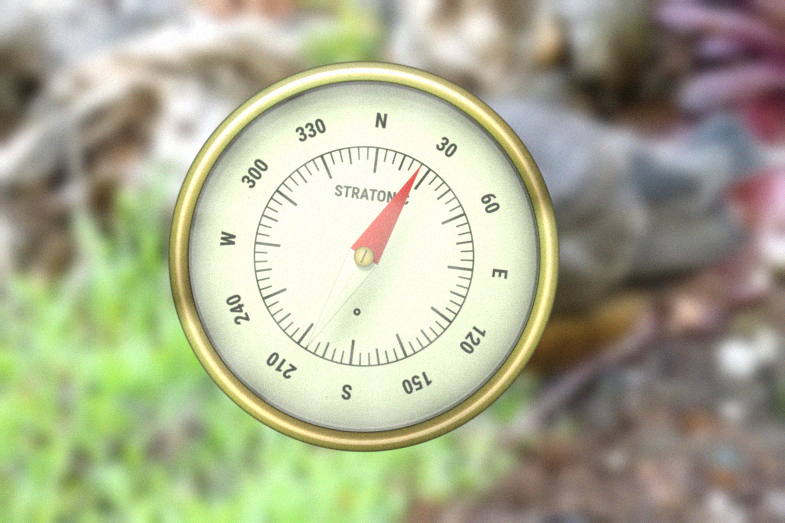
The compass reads {"value": 25, "unit": "°"}
